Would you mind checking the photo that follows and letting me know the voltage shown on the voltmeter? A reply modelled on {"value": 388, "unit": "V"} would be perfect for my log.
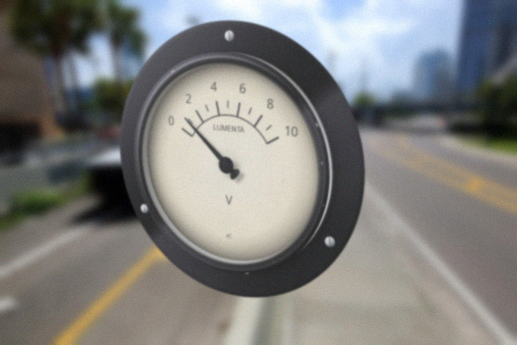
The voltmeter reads {"value": 1, "unit": "V"}
